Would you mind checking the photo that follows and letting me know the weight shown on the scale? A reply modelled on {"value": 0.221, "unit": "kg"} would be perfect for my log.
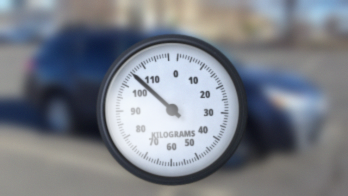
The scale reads {"value": 105, "unit": "kg"}
